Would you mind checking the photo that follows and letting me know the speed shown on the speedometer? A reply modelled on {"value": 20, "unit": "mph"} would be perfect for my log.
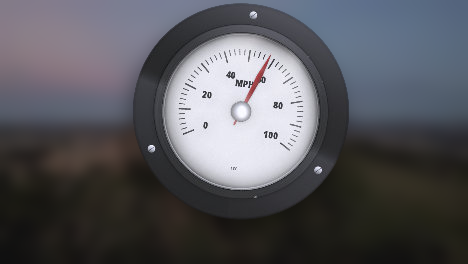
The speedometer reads {"value": 58, "unit": "mph"}
